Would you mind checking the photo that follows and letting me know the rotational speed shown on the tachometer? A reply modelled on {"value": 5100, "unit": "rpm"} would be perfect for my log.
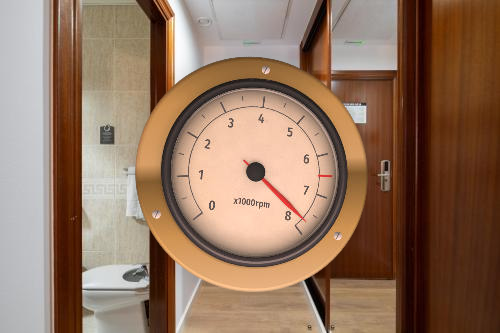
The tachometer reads {"value": 7750, "unit": "rpm"}
